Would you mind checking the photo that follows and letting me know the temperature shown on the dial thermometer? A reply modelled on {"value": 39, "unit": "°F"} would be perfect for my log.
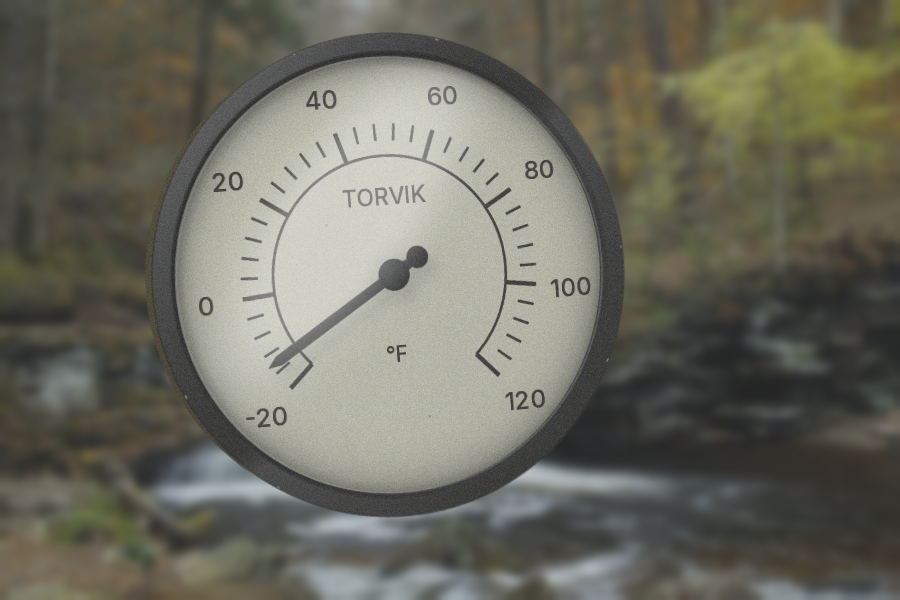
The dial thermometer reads {"value": -14, "unit": "°F"}
